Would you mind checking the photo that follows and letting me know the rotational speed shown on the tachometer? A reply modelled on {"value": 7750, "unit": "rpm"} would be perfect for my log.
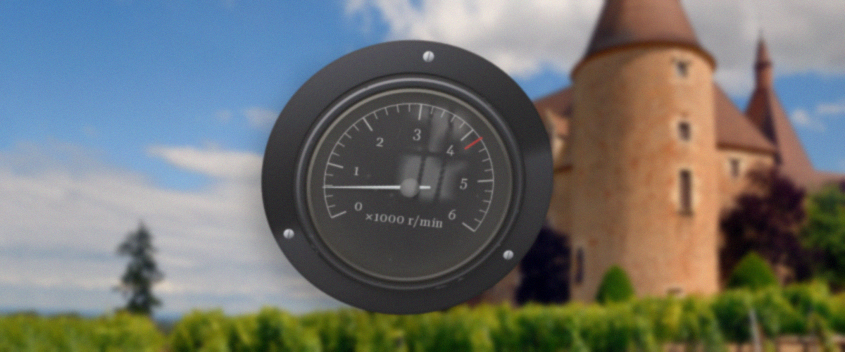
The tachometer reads {"value": 600, "unit": "rpm"}
